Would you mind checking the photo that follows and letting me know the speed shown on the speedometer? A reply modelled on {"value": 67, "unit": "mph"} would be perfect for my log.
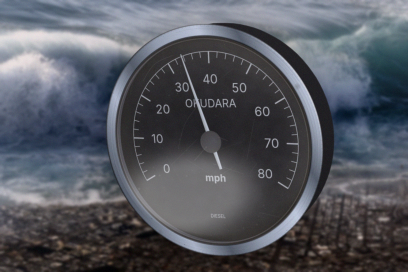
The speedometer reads {"value": 34, "unit": "mph"}
